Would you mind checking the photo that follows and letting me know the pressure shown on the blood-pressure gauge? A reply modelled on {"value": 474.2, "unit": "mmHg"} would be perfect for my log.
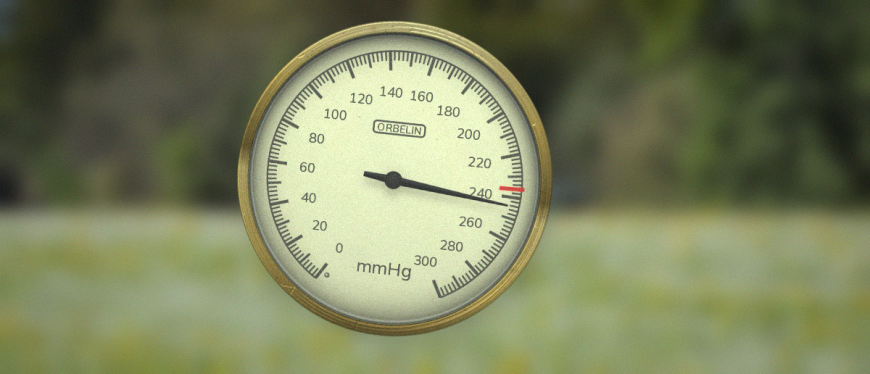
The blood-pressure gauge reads {"value": 244, "unit": "mmHg"}
